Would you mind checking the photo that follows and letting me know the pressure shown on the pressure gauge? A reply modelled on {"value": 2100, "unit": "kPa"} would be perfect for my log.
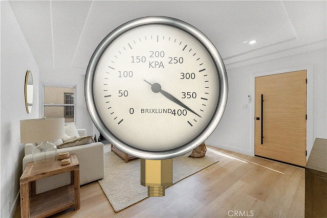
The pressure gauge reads {"value": 380, "unit": "kPa"}
